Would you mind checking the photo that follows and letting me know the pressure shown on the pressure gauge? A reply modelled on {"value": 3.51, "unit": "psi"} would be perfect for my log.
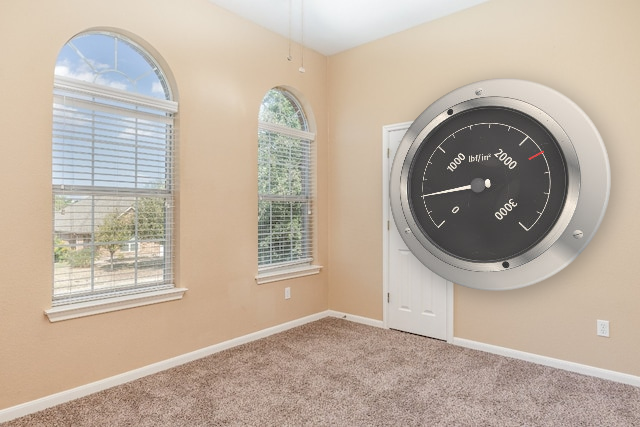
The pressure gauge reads {"value": 400, "unit": "psi"}
